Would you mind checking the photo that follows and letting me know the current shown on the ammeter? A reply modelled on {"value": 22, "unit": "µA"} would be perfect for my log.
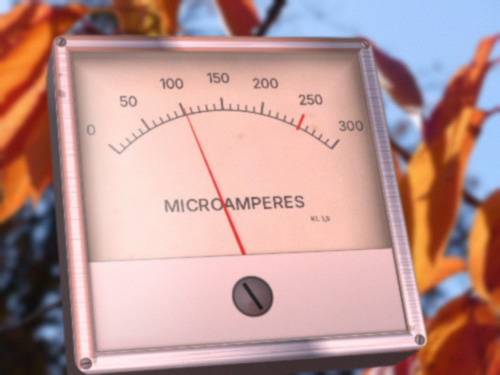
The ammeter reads {"value": 100, "unit": "µA"}
